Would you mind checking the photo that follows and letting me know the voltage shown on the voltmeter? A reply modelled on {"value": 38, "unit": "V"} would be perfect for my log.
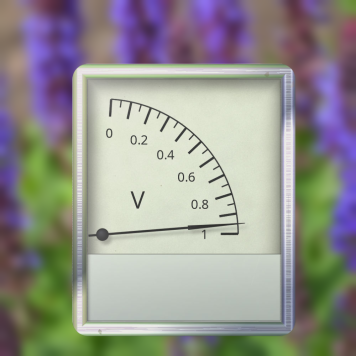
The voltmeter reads {"value": 0.95, "unit": "V"}
